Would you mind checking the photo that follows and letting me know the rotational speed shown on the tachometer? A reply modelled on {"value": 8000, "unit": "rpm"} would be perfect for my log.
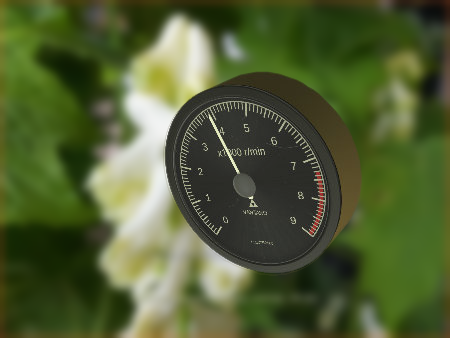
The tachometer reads {"value": 4000, "unit": "rpm"}
